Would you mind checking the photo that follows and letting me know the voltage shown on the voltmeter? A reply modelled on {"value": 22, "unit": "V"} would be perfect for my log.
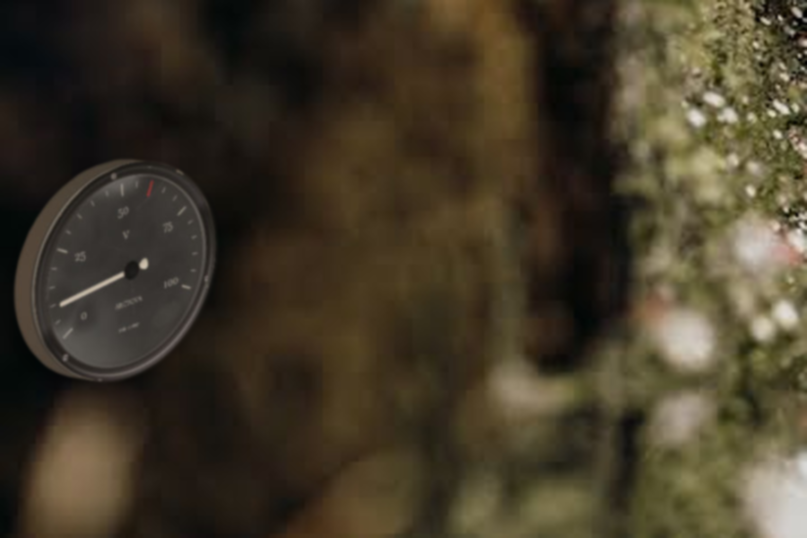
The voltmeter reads {"value": 10, "unit": "V"}
